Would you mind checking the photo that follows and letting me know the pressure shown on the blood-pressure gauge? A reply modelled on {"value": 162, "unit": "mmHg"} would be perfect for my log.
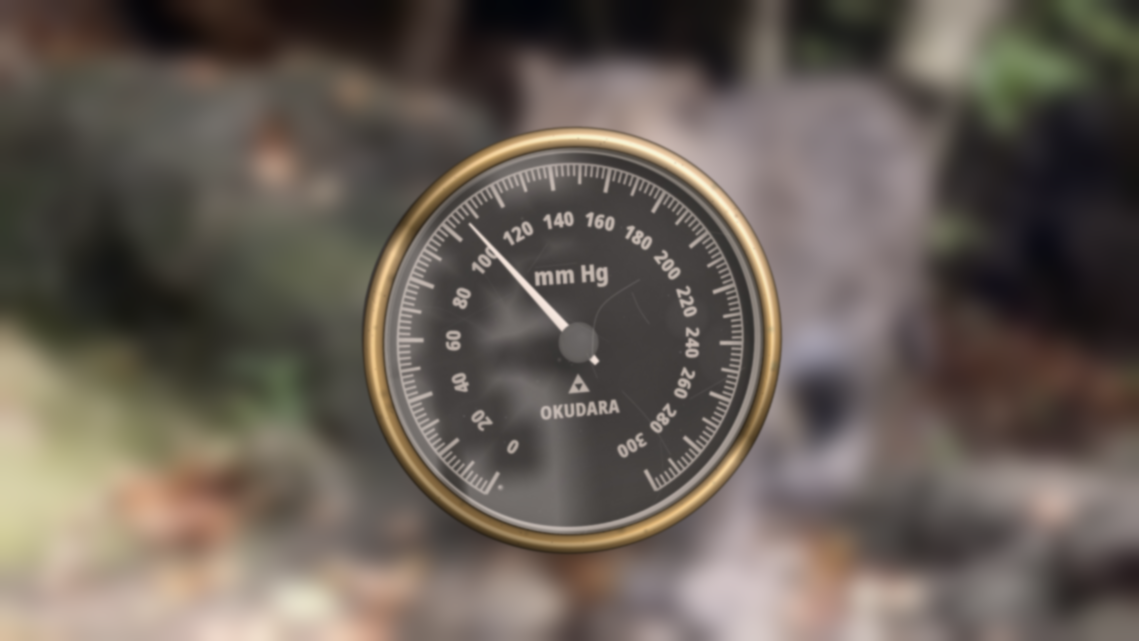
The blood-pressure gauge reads {"value": 106, "unit": "mmHg"}
